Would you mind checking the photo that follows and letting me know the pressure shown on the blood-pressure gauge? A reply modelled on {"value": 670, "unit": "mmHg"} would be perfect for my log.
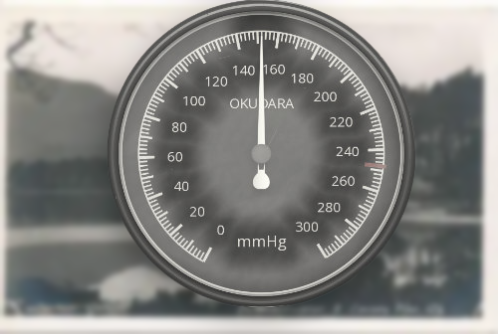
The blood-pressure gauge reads {"value": 152, "unit": "mmHg"}
